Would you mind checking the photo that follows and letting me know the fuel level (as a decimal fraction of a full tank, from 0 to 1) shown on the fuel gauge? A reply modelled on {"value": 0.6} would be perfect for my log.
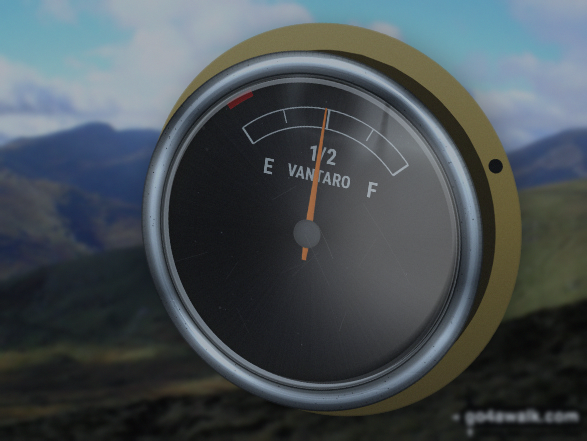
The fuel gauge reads {"value": 0.5}
